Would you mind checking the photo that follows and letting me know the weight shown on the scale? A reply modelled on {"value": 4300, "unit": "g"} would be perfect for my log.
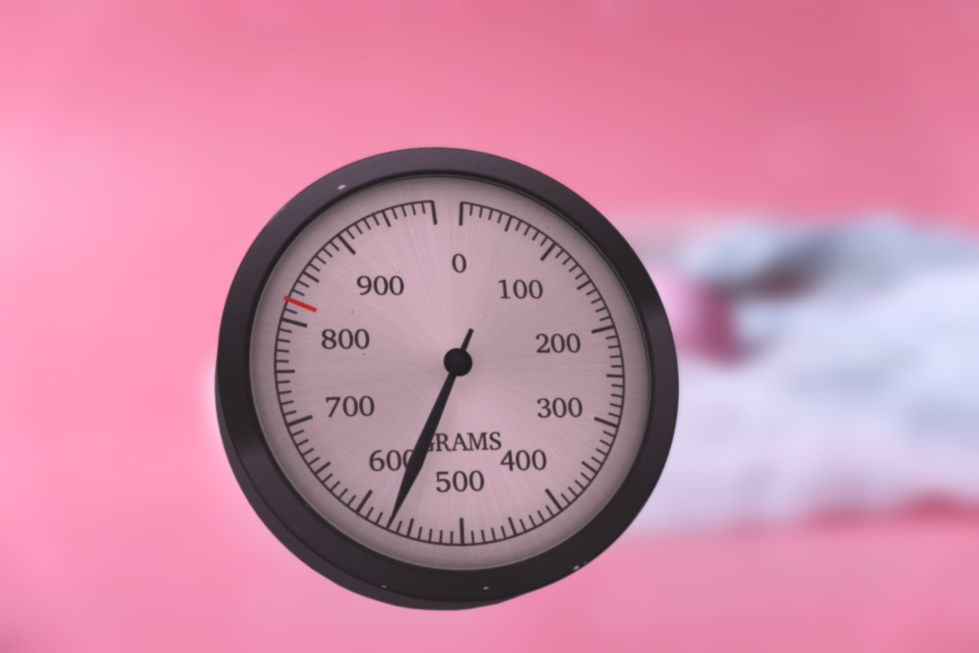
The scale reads {"value": 570, "unit": "g"}
